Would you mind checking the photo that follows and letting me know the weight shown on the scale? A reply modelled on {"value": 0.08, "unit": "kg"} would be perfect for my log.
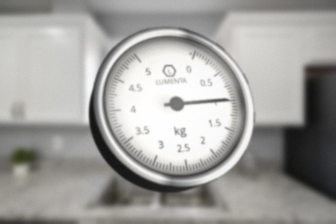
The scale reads {"value": 1, "unit": "kg"}
